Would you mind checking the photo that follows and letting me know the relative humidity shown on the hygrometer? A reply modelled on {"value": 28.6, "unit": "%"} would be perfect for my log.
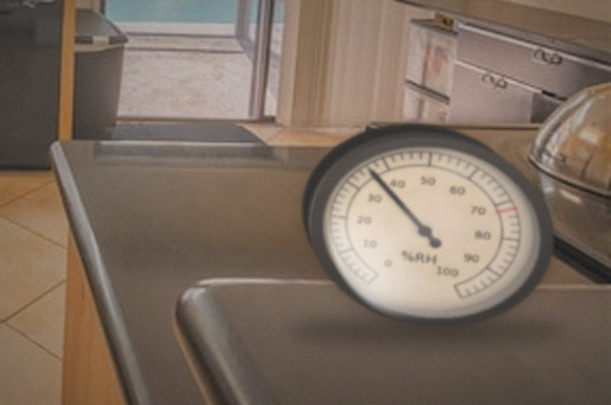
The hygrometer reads {"value": 36, "unit": "%"}
